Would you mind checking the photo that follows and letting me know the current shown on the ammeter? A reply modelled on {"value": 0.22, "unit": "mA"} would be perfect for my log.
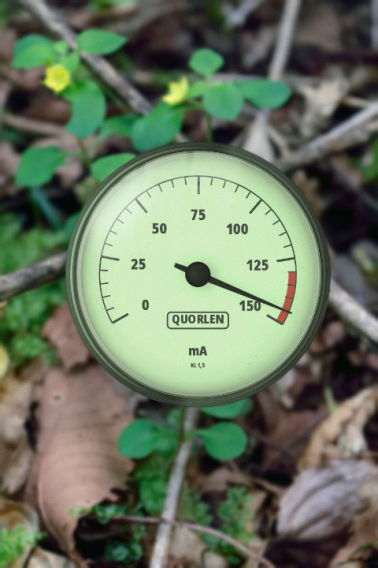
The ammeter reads {"value": 145, "unit": "mA"}
